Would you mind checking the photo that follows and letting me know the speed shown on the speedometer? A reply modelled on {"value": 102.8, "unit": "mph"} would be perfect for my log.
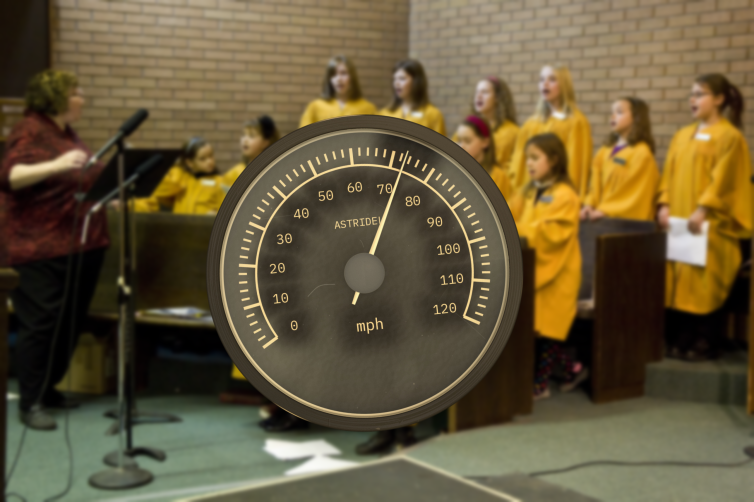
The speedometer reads {"value": 73, "unit": "mph"}
